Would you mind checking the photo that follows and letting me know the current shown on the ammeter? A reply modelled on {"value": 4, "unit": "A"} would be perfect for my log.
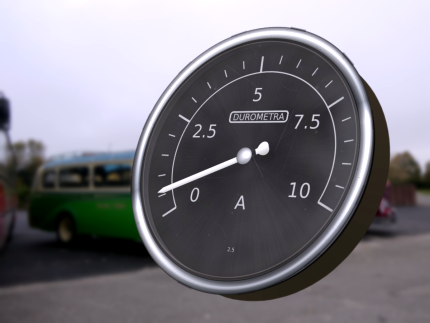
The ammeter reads {"value": 0.5, "unit": "A"}
